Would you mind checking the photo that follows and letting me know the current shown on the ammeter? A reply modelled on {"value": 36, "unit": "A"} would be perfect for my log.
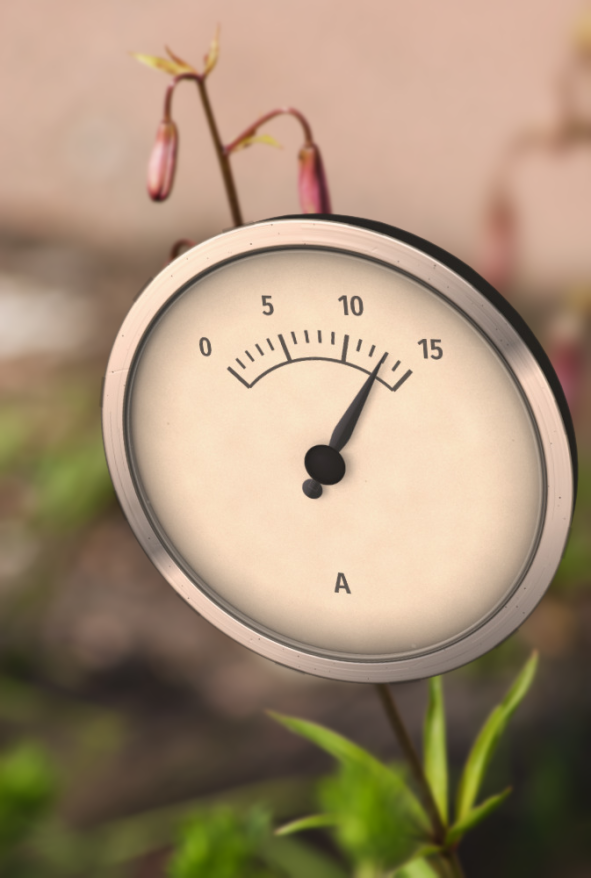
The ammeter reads {"value": 13, "unit": "A"}
